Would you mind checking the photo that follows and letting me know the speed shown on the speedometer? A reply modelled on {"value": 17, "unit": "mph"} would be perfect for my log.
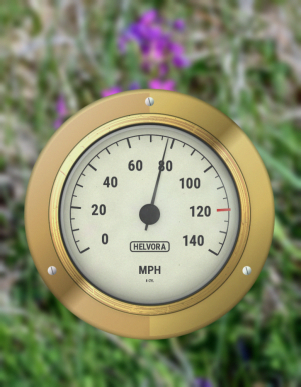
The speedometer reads {"value": 77.5, "unit": "mph"}
